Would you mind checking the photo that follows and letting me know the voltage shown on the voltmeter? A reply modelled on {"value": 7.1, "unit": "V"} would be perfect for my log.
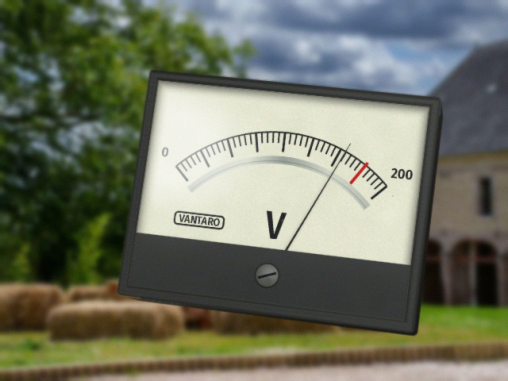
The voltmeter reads {"value": 155, "unit": "V"}
